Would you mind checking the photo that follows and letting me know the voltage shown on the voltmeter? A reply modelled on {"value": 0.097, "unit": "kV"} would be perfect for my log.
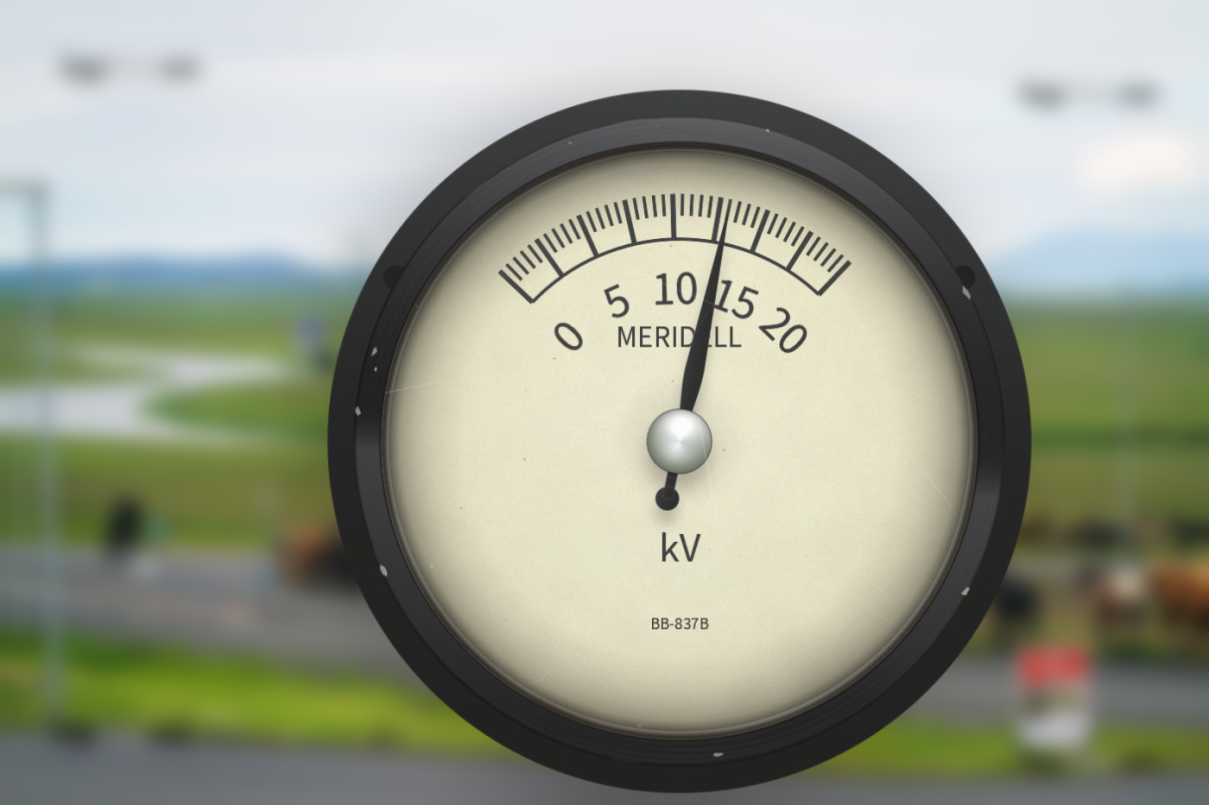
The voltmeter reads {"value": 13, "unit": "kV"}
